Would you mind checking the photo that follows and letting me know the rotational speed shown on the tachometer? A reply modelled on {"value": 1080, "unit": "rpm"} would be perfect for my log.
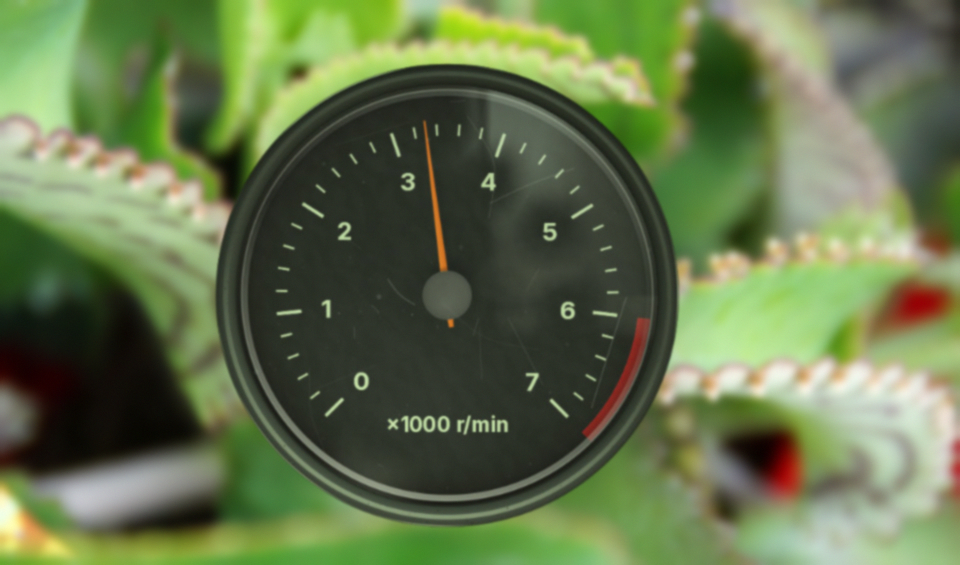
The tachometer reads {"value": 3300, "unit": "rpm"}
